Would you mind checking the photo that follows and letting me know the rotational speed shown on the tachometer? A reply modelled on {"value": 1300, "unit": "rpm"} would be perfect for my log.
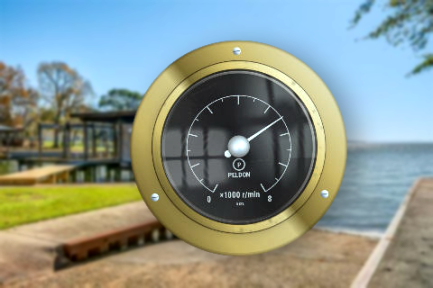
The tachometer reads {"value": 5500, "unit": "rpm"}
